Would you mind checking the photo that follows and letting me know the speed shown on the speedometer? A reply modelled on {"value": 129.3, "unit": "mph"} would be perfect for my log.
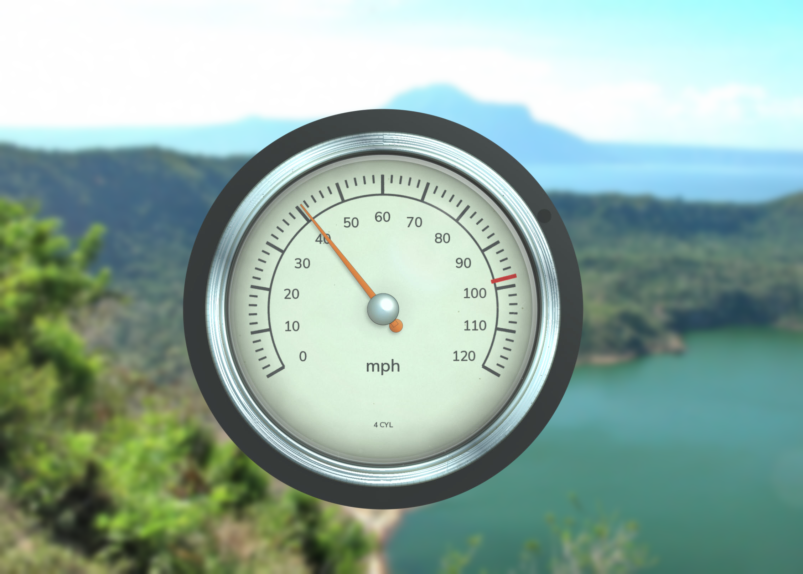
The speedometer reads {"value": 41, "unit": "mph"}
